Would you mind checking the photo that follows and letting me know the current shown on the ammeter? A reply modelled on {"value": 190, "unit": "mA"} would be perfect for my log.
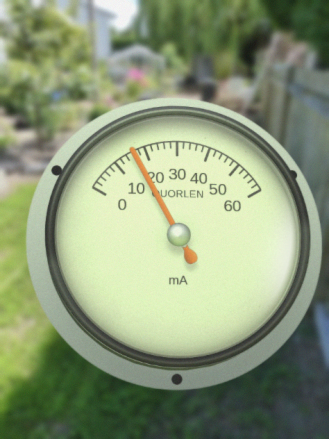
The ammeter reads {"value": 16, "unit": "mA"}
